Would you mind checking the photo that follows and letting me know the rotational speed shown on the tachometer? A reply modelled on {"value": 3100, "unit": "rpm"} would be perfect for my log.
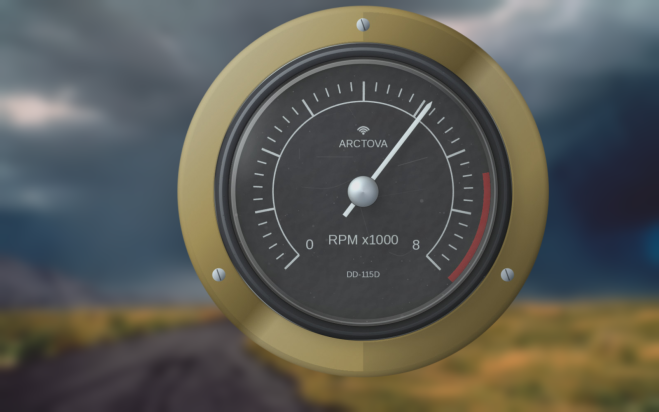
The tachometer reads {"value": 5100, "unit": "rpm"}
